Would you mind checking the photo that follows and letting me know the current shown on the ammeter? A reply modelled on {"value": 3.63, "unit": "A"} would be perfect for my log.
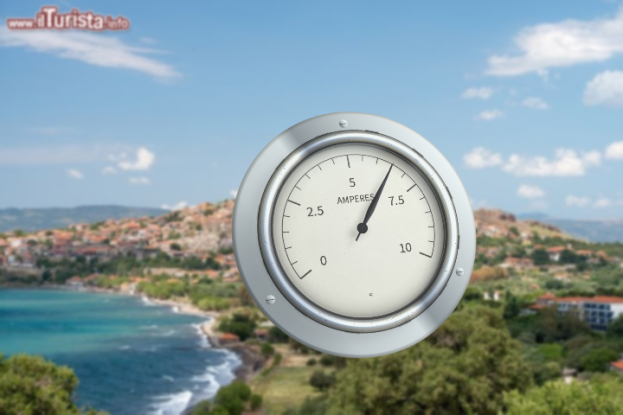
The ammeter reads {"value": 6.5, "unit": "A"}
